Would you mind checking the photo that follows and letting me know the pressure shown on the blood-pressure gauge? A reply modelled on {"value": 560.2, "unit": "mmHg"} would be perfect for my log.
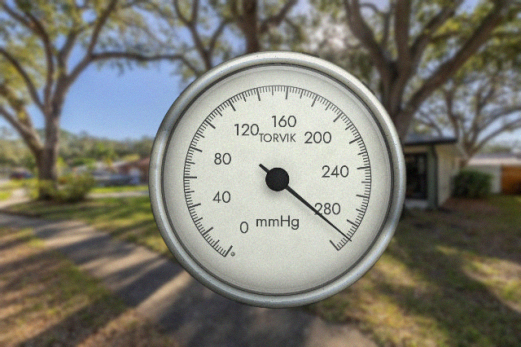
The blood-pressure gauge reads {"value": 290, "unit": "mmHg"}
